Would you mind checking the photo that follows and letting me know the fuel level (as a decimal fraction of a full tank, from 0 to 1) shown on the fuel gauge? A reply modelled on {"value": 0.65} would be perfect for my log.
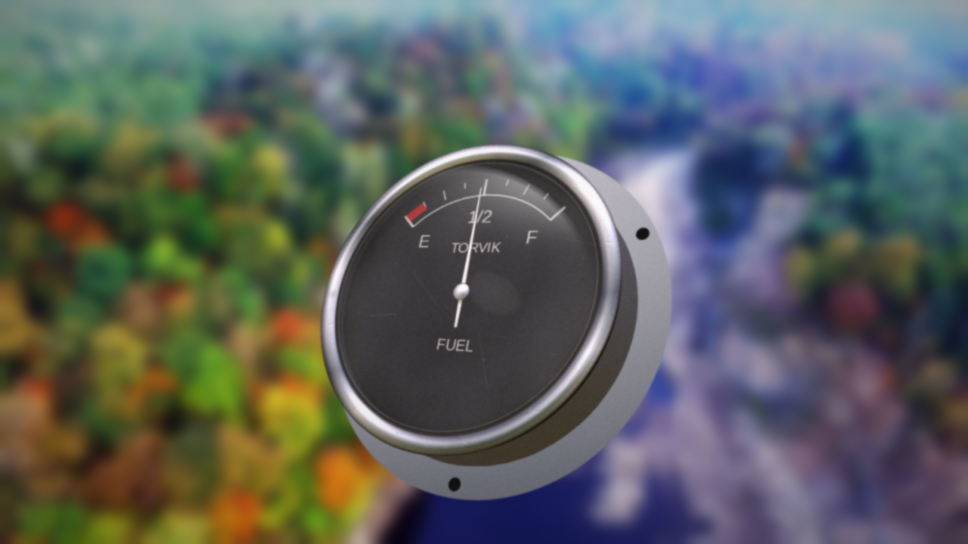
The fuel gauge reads {"value": 0.5}
